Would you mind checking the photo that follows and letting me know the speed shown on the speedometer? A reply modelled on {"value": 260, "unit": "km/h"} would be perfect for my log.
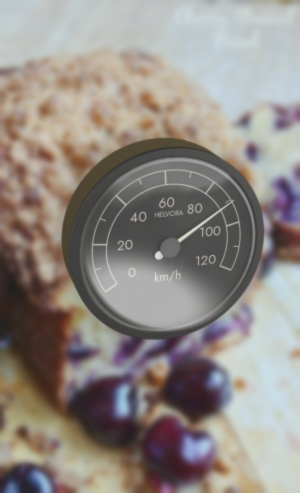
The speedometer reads {"value": 90, "unit": "km/h"}
